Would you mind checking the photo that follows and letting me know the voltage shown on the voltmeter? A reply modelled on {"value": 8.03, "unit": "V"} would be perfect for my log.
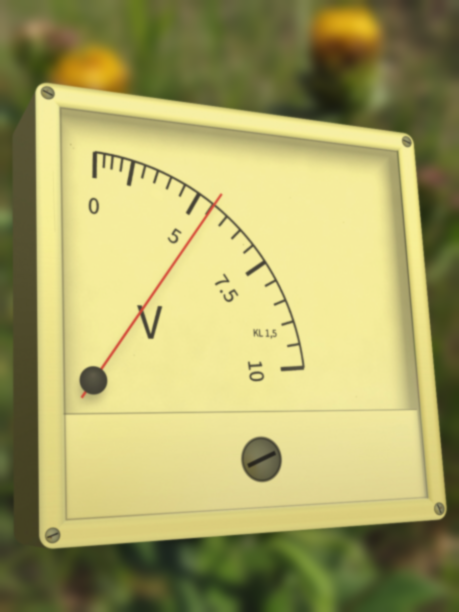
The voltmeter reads {"value": 5.5, "unit": "V"}
